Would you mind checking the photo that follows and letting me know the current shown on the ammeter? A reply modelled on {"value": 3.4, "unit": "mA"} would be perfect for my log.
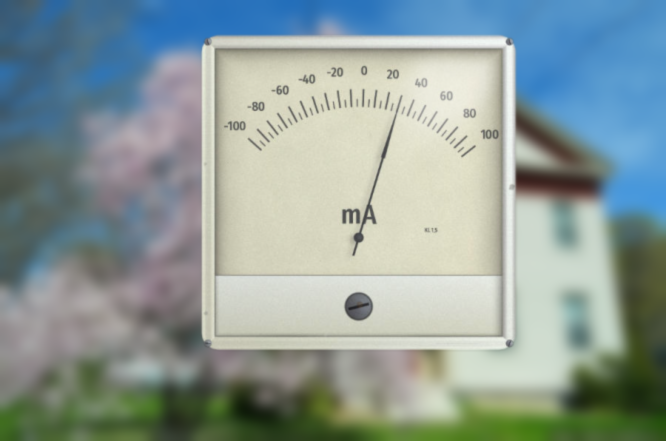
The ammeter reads {"value": 30, "unit": "mA"}
